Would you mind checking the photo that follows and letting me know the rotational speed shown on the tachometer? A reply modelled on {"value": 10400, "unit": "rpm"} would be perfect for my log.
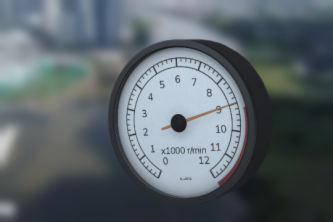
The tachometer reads {"value": 9000, "unit": "rpm"}
